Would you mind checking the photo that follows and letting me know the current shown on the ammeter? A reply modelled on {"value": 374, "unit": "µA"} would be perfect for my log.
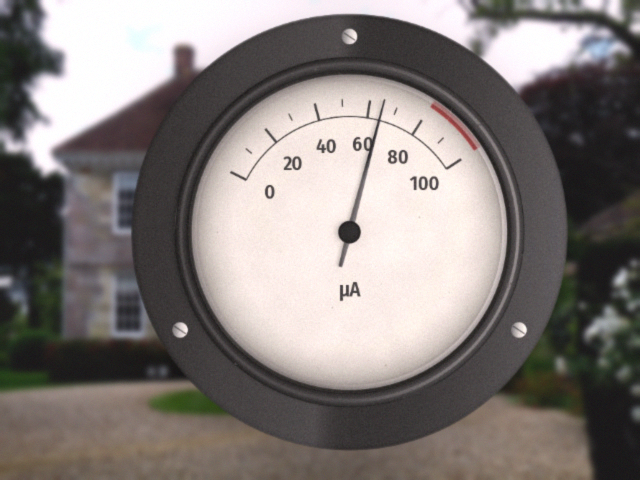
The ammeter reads {"value": 65, "unit": "µA"}
